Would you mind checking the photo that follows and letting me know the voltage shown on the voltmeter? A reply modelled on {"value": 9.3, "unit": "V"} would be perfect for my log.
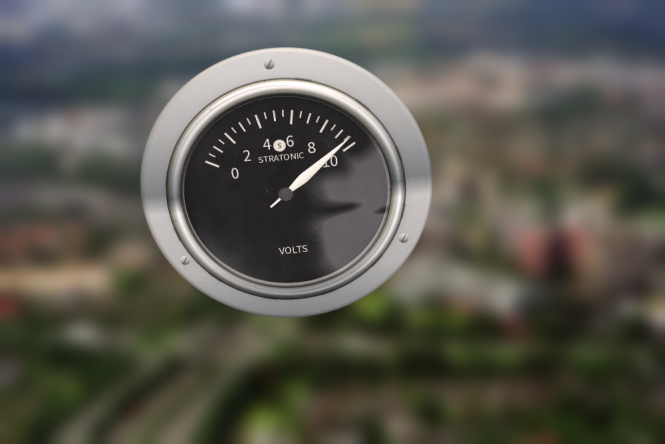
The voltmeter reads {"value": 9.5, "unit": "V"}
